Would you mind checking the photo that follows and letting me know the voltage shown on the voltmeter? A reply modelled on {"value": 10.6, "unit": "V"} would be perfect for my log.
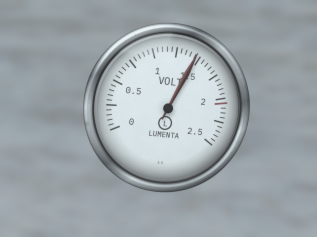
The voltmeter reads {"value": 1.45, "unit": "V"}
